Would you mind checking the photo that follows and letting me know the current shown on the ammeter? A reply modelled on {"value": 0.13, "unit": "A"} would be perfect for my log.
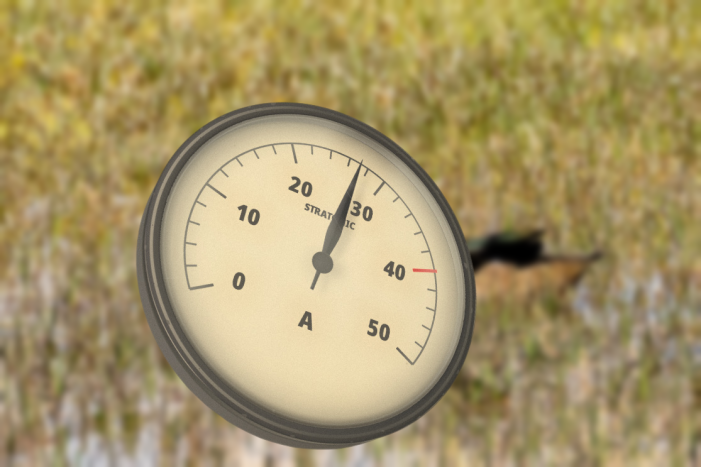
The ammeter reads {"value": 27, "unit": "A"}
